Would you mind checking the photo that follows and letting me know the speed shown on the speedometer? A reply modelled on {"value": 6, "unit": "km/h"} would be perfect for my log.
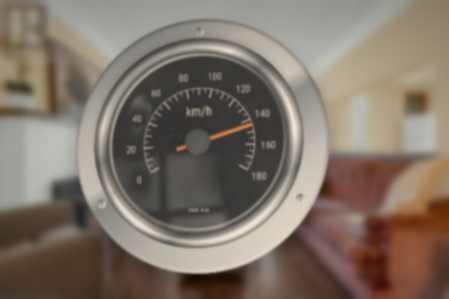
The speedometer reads {"value": 145, "unit": "km/h"}
